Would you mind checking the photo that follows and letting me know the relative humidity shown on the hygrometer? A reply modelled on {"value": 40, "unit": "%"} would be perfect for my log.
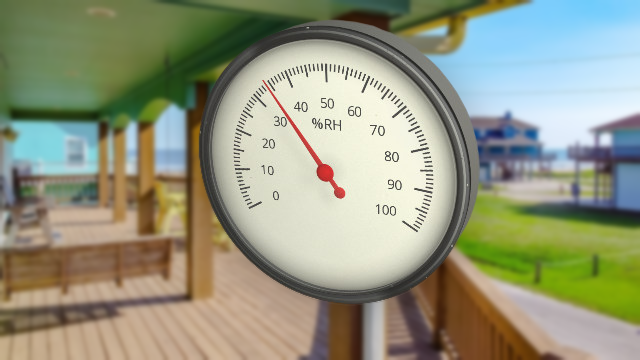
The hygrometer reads {"value": 35, "unit": "%"}
